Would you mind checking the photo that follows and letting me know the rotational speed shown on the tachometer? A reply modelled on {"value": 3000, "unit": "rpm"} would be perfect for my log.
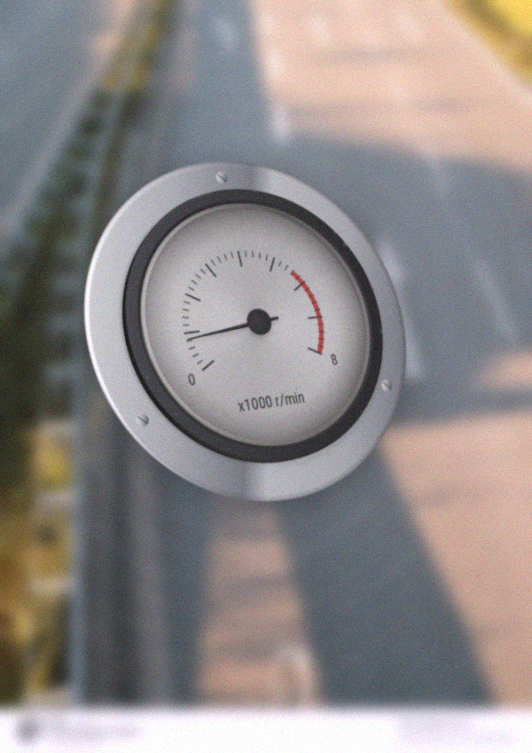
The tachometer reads {"value": 800, "unit": "rpm"}
